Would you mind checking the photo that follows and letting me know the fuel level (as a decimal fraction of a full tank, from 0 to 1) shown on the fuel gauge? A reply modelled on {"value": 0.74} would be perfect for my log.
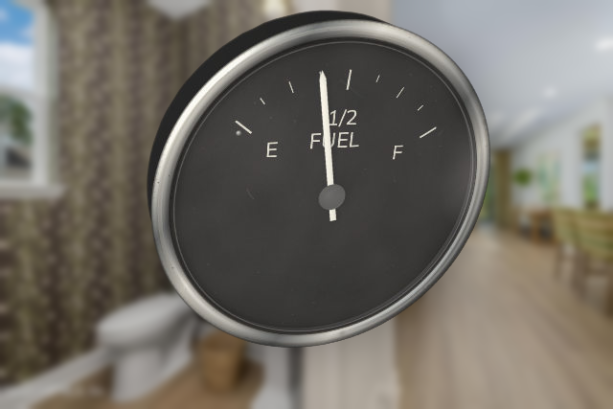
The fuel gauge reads {"value": 0.375}
